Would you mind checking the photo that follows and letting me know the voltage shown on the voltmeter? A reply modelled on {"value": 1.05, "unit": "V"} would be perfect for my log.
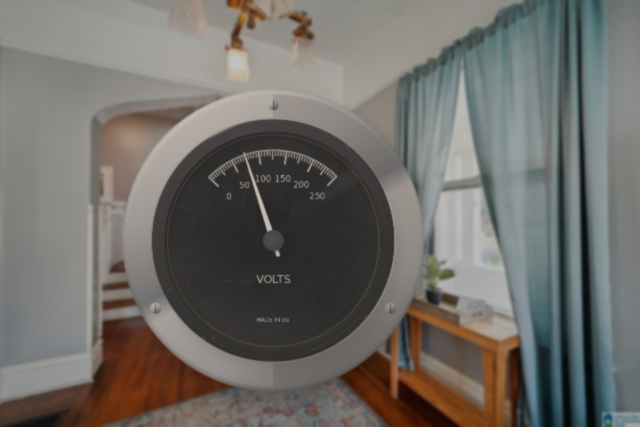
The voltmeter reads {"value": 75, "unit": "V"}
